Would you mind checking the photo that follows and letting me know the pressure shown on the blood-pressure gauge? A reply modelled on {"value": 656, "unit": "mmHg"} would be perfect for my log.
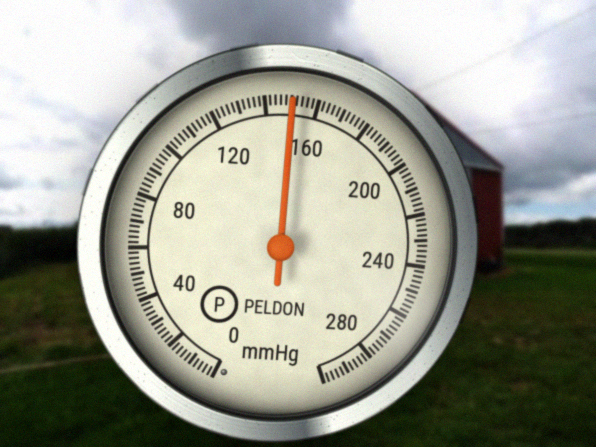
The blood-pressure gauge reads {"value": 150, "unit": "mmHg"}
